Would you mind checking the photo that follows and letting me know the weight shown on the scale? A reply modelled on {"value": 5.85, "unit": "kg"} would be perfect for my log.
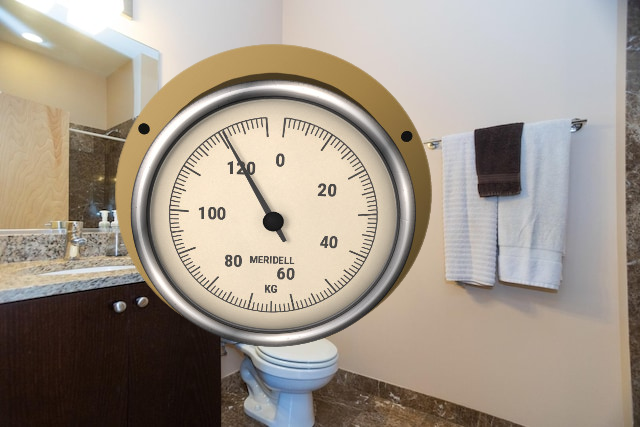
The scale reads {"value": 121, "unit": "kg"}
